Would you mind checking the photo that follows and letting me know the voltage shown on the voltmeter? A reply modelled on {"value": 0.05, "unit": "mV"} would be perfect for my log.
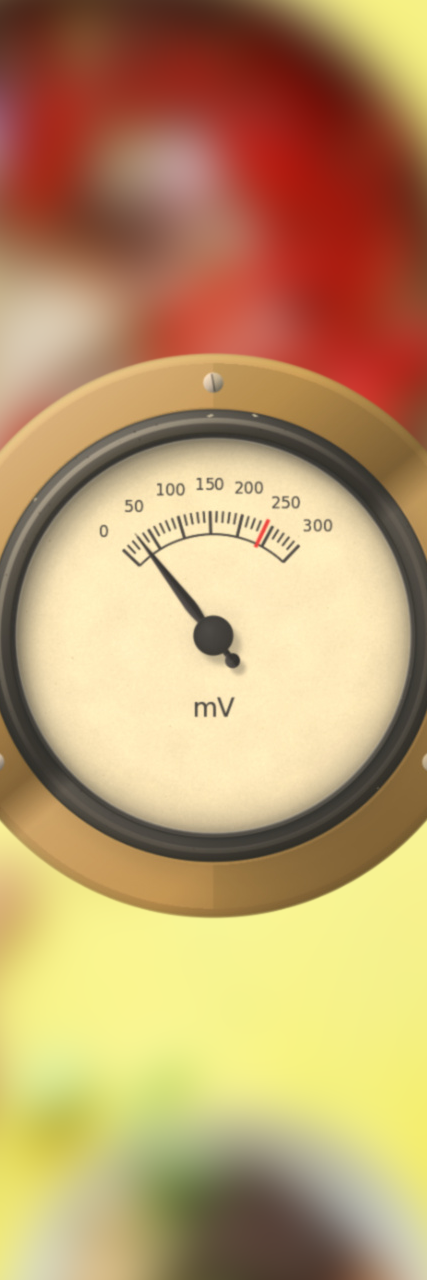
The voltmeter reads {"value": 30, "unit": "mV"}
